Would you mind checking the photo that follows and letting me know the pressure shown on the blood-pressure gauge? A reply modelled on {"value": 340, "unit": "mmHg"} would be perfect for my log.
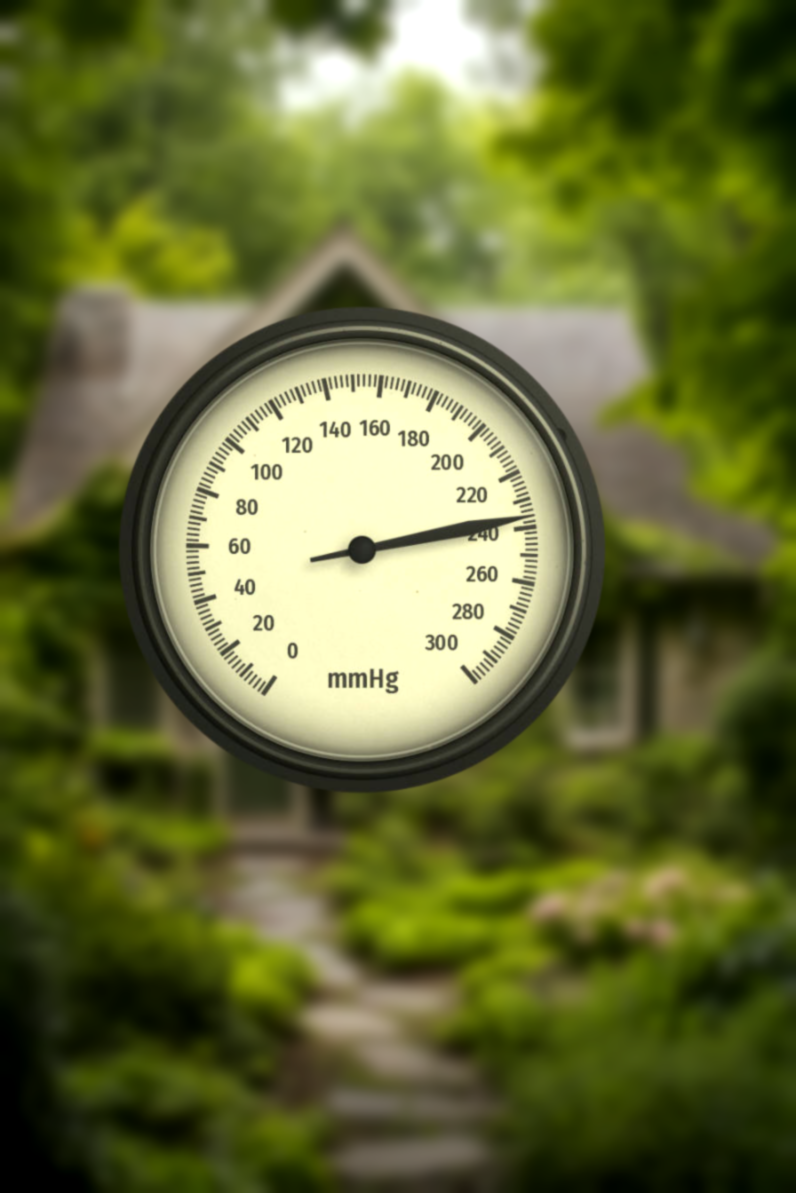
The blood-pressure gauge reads {"value": 236, "unit": "mmHg"}
